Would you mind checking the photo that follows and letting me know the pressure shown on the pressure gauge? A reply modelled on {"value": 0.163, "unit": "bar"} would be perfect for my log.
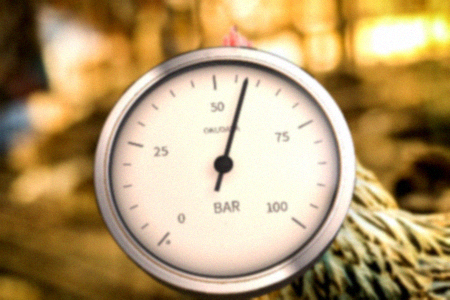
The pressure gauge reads {"value": 57.5, "unit": "bar"}
